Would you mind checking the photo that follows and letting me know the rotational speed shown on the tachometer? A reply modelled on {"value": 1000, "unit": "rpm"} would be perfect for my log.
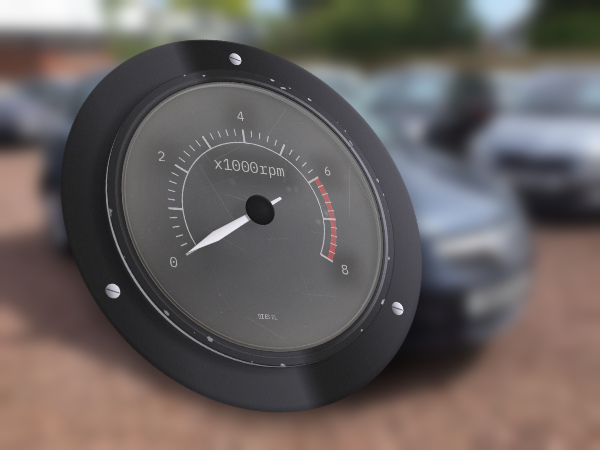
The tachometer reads {"value": 0, "unit": "rpm"}
